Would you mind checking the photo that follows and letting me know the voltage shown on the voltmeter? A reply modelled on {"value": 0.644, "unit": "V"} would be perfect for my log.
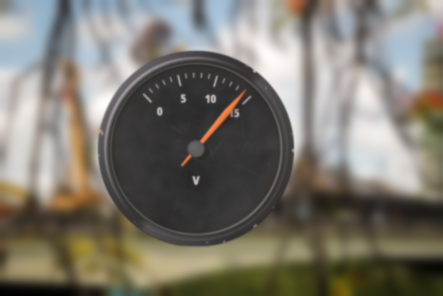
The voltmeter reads {"value": 14, "unit": "V"}
